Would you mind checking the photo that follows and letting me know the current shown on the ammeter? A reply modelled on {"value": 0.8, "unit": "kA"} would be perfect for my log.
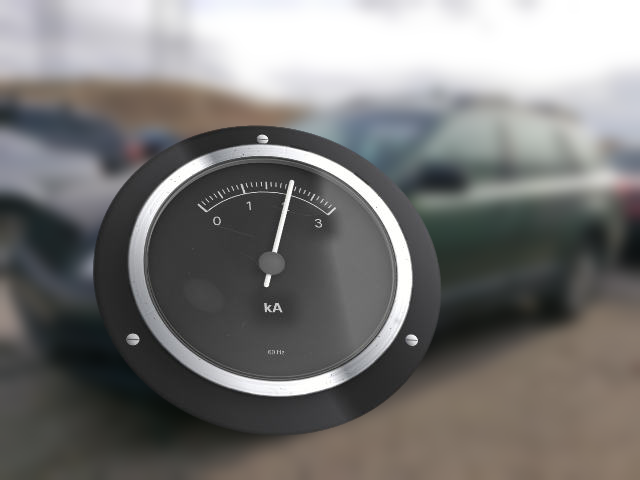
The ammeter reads {"value": 2, "unit": "kA"}
